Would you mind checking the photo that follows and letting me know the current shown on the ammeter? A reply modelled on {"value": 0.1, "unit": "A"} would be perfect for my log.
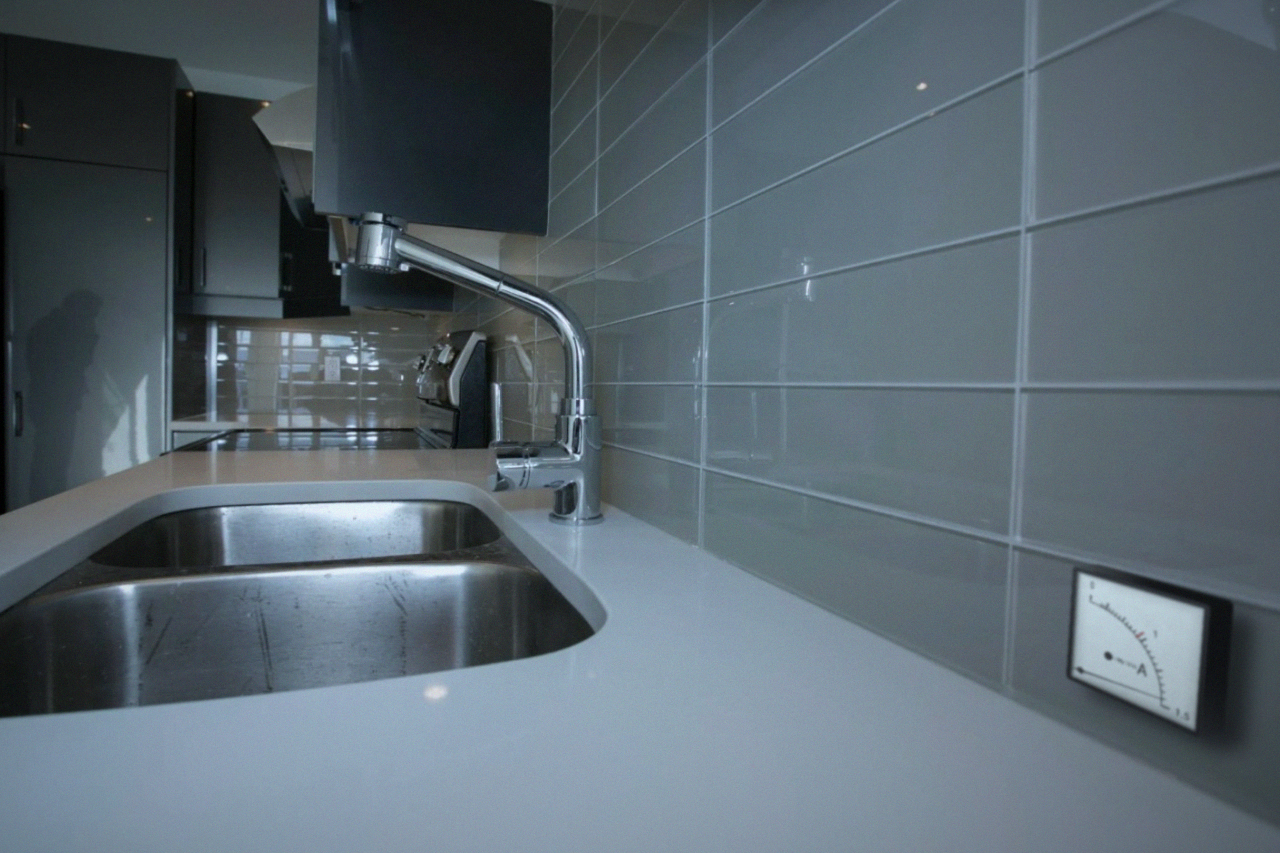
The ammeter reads {"value": 1.45, "unit": "A"}
